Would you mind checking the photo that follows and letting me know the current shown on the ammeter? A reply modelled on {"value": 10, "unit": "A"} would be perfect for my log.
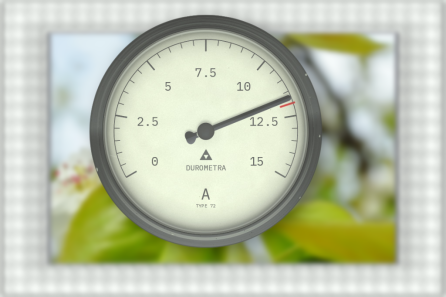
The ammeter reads {"value": 11.75, "unit": "A"}
